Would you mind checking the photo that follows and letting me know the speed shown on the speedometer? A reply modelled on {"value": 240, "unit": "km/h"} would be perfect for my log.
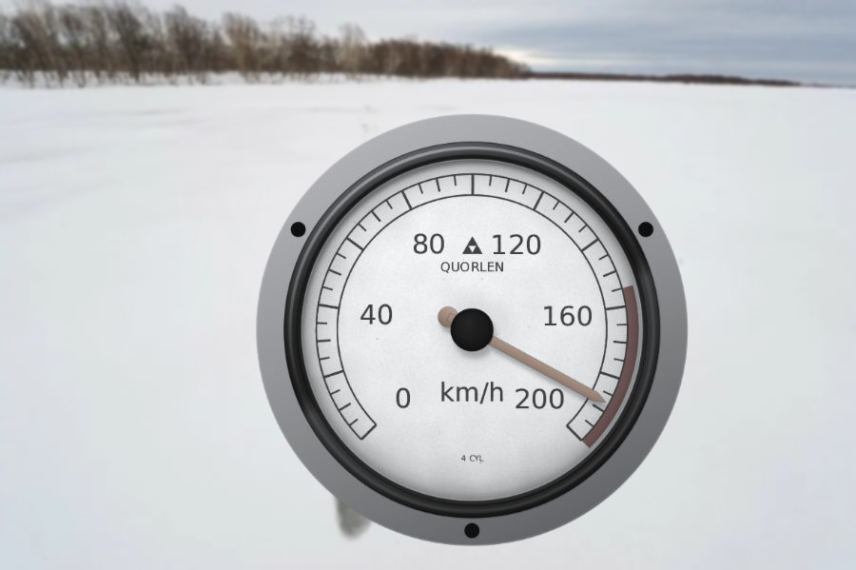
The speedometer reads {"value": 187.5, "unit": "km/h"}
